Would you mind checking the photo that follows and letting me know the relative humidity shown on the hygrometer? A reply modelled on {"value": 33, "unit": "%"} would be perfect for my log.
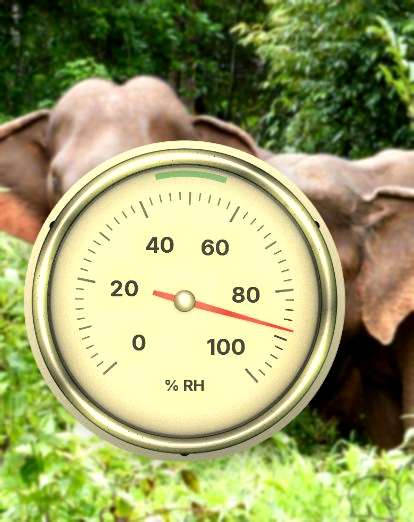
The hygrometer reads {"value": 88, "unit": "%"}
